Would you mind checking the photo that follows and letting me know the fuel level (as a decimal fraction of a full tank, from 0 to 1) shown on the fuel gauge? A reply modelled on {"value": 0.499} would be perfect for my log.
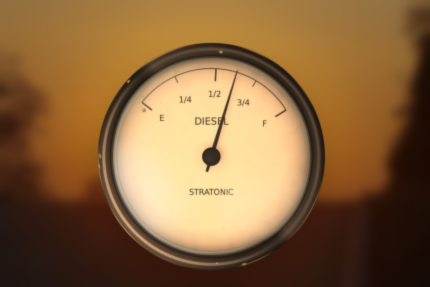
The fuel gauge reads {"value": 0.625}
